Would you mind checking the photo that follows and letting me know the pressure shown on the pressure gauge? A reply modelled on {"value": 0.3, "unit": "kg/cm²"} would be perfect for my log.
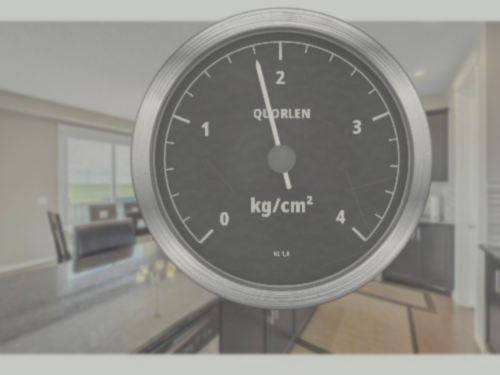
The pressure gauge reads {"value": 1.8, "unit": "kg/cm²"}
